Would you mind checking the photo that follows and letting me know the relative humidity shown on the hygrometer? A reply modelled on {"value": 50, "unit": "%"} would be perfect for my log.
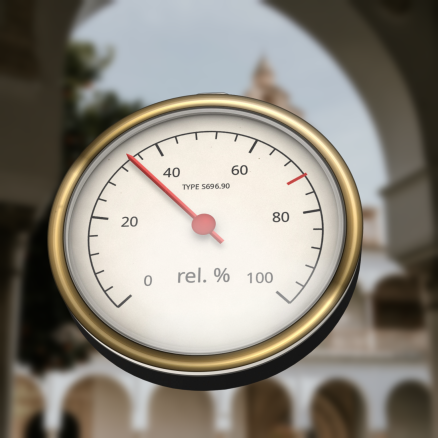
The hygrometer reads {"value": 34, "unit": "%"}
